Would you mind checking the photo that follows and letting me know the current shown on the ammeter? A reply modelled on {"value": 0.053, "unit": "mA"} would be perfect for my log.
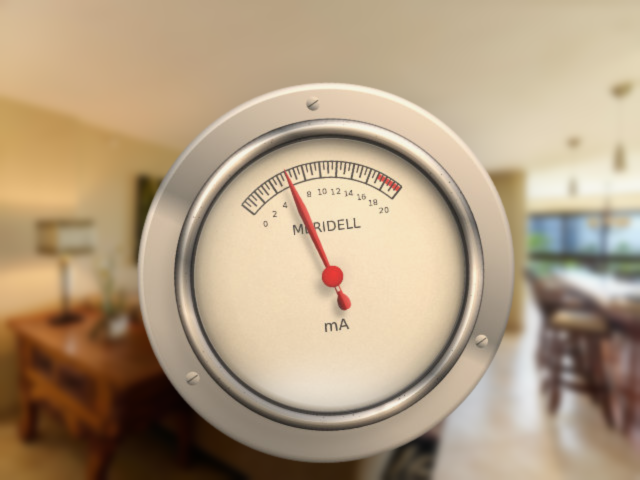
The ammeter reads {"value": 6, "unit": "mA"}
